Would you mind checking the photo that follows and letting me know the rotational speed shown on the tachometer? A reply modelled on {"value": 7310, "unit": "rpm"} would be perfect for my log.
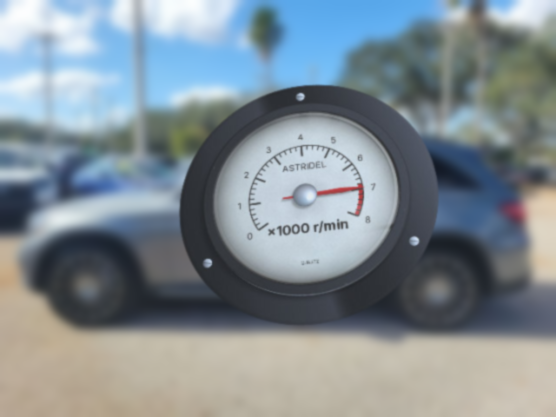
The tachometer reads {"value": 7000, "unit": "rpm"}
